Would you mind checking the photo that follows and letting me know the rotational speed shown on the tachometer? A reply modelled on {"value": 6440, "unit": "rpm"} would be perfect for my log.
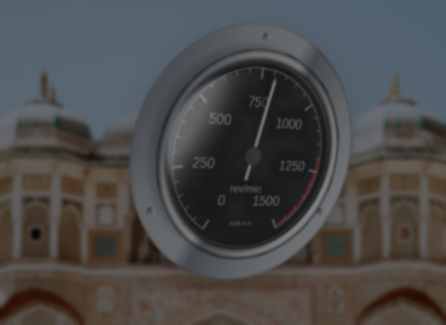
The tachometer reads {"value": 800, "unit": "rpm"}
